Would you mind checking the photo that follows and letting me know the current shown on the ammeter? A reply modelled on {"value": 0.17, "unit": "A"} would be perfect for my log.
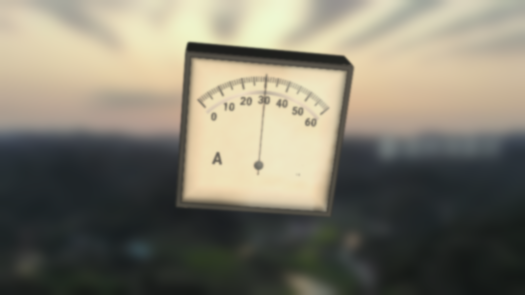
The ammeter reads {"value": 30, "unit": "A"}
